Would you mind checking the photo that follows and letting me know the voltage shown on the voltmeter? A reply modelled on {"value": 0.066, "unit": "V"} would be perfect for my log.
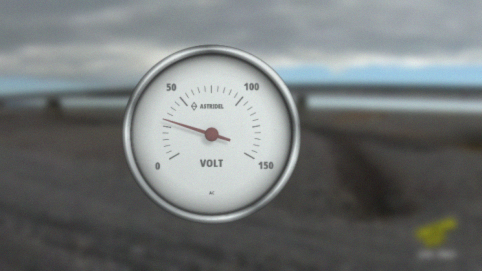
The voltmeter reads {"value": 30, "unit": "V"}
